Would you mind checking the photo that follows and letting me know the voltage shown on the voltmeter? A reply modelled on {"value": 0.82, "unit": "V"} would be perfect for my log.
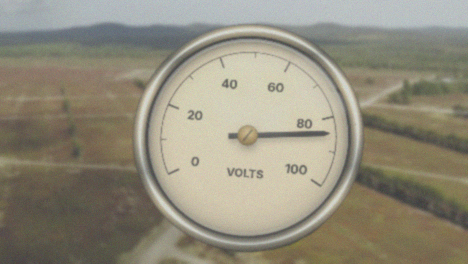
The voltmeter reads {"value": 85, "unit": "V"}
